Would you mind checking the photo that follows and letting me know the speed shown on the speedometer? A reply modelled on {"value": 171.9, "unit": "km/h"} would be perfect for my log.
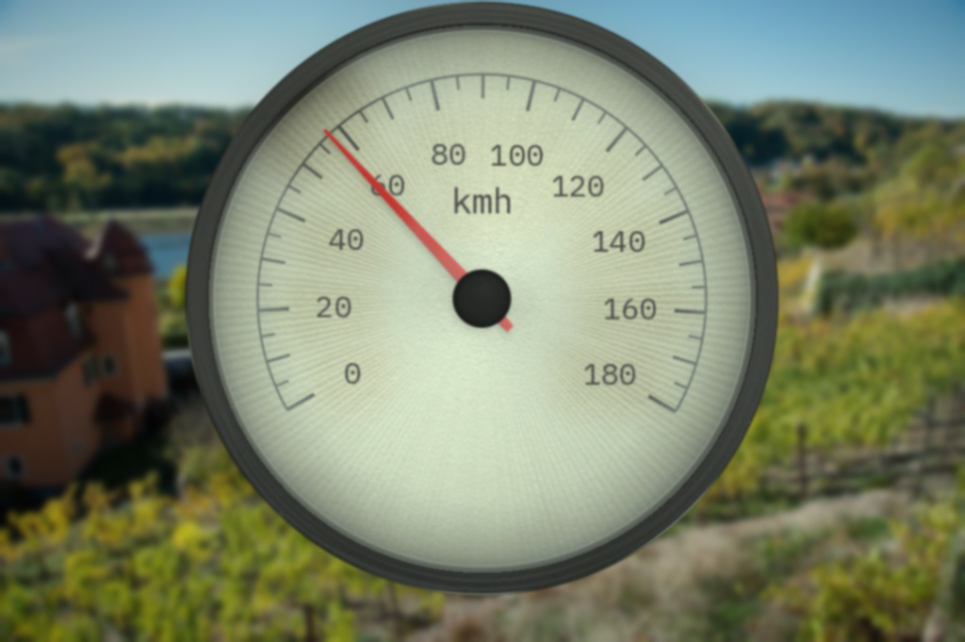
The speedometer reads {"value": 57.5, "unit": "km/h"}
